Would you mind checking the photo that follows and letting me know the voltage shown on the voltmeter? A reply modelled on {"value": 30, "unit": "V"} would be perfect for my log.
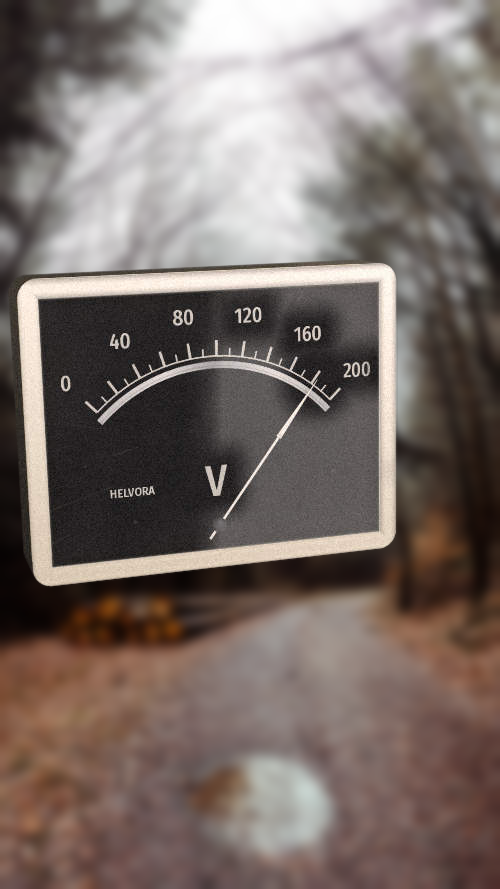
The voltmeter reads {"value": 180, "unit": "V"}
